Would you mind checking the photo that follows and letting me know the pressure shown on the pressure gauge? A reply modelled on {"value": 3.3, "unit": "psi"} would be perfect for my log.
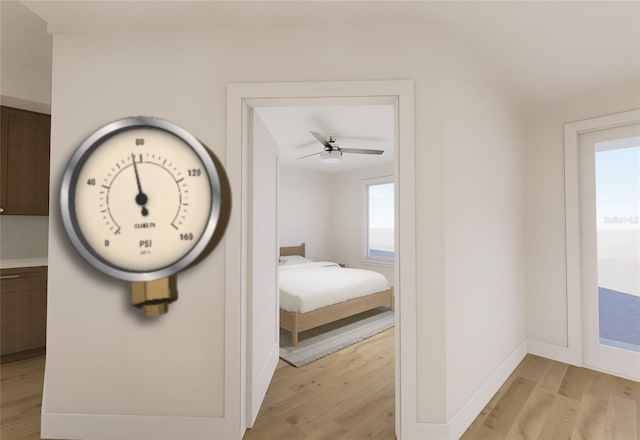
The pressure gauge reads {"value": 75, "unit": "psi"}
